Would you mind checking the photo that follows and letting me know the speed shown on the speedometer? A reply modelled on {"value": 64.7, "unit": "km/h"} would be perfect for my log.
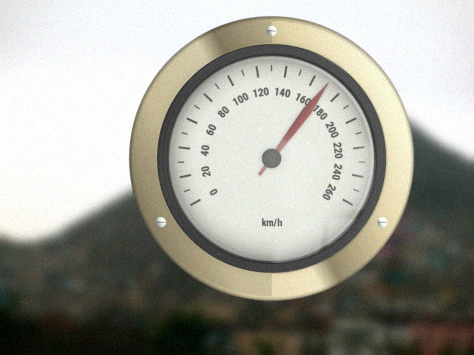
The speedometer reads {"value": 170, "unit": "km/h"}
